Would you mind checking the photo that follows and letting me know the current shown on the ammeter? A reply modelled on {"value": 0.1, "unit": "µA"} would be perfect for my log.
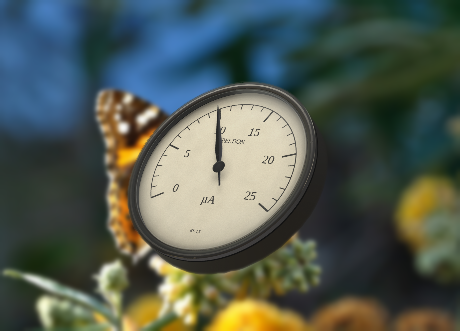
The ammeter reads {"value": 10, "unit": "µA"}
